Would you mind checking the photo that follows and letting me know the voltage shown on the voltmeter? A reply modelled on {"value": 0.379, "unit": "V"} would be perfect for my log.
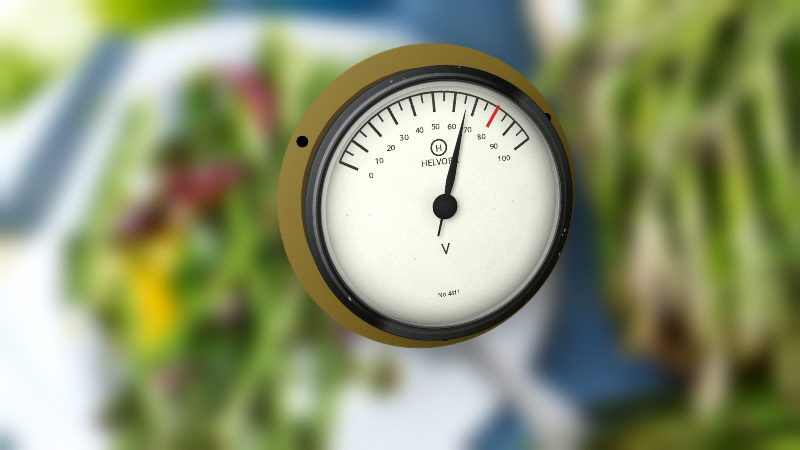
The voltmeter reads {"value": 65, "unit": "V"}
